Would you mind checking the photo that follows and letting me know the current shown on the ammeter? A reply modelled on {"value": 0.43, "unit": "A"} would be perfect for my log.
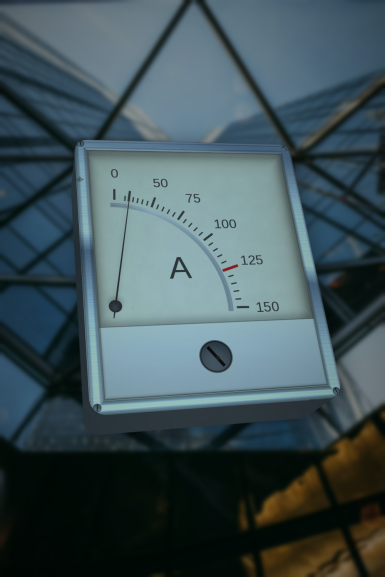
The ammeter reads {"value": 25, "unit": "A"}
